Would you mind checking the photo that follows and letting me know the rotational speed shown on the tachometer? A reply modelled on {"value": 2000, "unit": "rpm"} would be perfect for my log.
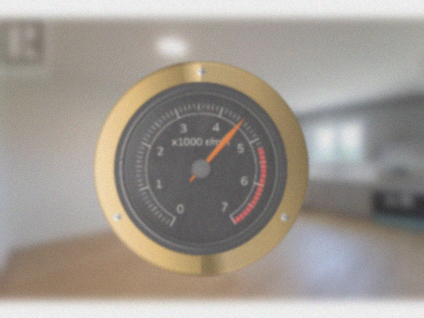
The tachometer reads {"value": 4500, "unit": "rpm"}
